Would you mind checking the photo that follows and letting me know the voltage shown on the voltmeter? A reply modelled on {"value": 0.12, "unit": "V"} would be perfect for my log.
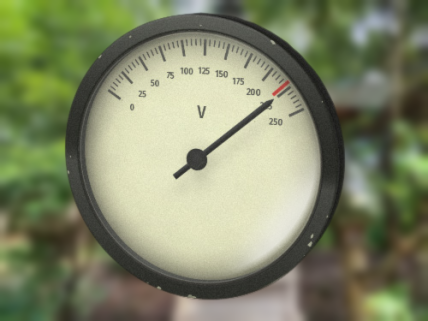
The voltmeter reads {"value": 225, "unit": "V"}
